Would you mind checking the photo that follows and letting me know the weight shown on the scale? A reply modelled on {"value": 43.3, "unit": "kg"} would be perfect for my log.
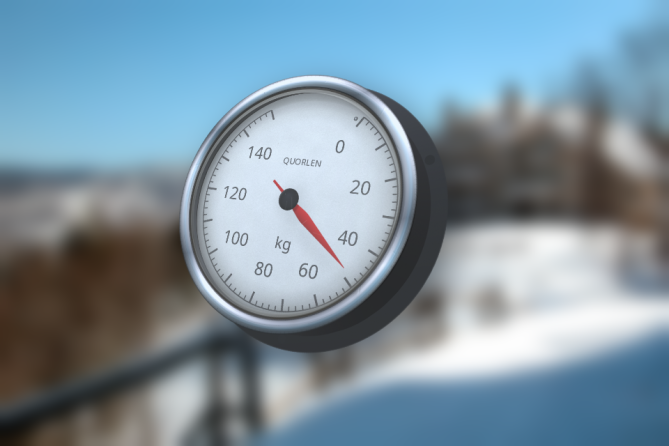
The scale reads {"value": 48, "unit": "kg"}
